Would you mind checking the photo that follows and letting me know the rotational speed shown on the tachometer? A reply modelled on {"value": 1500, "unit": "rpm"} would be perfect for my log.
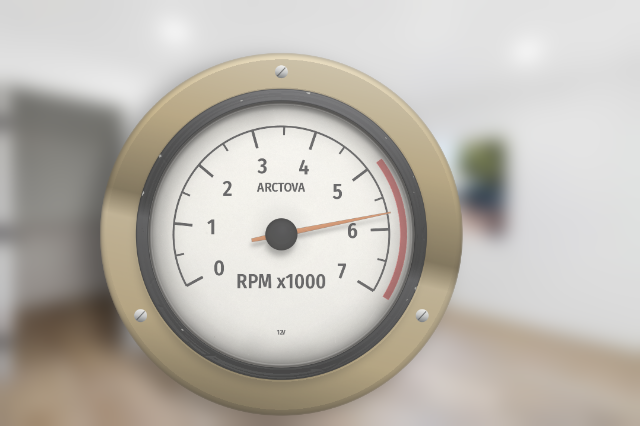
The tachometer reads {"value": 5750, "unit": "rpm"}
